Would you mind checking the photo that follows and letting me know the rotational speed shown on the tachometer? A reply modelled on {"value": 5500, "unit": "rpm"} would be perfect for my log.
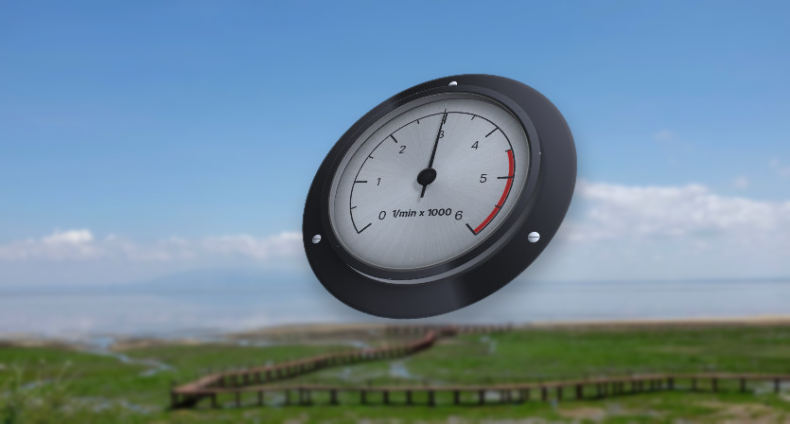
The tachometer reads {"value": 3000, "unit": "rpm"}
